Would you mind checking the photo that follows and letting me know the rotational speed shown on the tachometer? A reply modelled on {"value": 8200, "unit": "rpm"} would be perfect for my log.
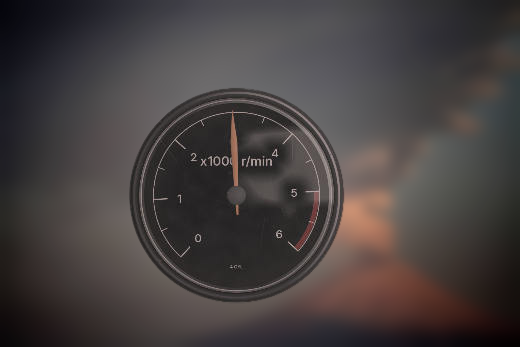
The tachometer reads {"value": 3000, "unit": "rpm"}
